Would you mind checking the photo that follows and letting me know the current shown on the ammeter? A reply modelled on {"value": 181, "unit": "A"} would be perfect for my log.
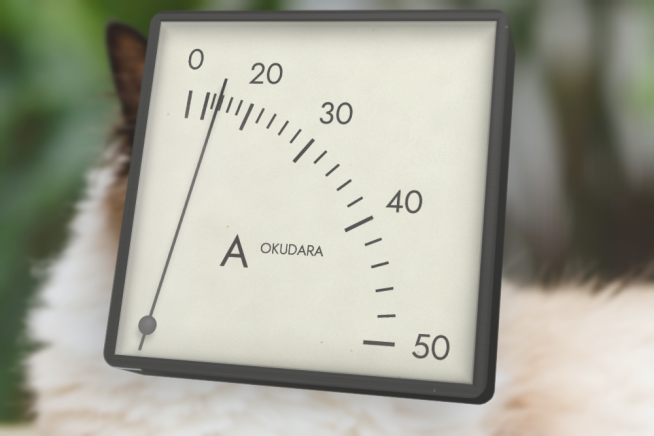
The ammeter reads {"value": 14, "unit": "A"}
